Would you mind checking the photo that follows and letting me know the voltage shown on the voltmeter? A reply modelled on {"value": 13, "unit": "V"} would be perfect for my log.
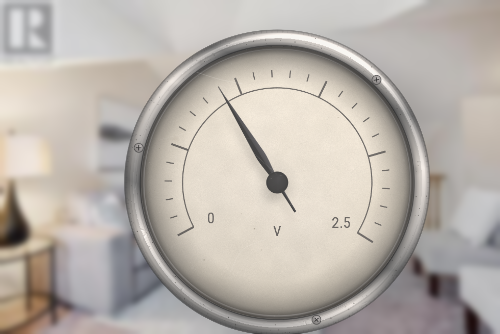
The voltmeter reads {"value": 0.9, "unit": "V"}
